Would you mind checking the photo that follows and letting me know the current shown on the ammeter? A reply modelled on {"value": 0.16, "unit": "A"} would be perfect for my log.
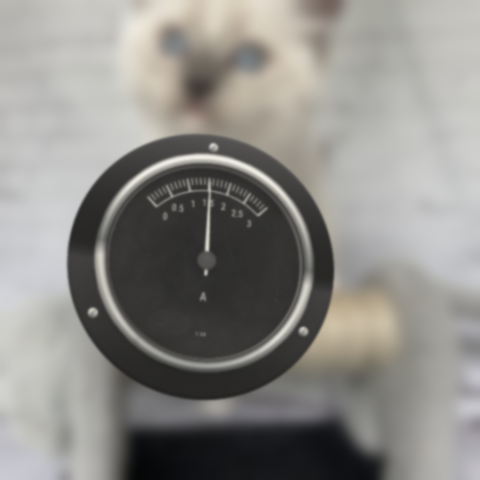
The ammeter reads {"value": 1.5, "unit": "A"}
